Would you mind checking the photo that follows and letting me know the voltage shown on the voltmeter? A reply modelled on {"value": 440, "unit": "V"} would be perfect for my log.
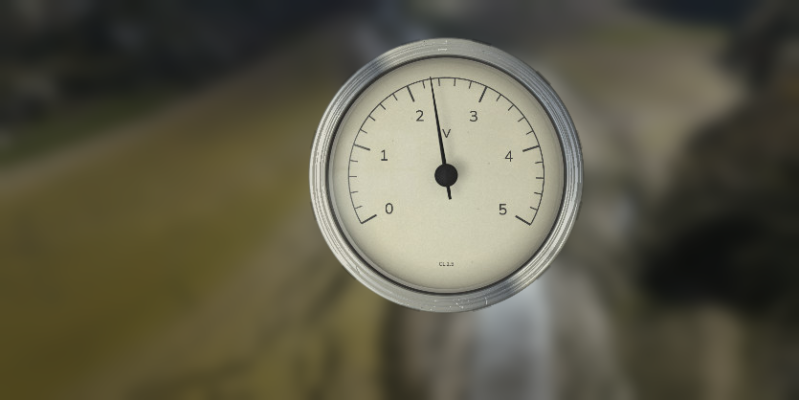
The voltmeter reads {"value": 2.3, "unit": "V"}
